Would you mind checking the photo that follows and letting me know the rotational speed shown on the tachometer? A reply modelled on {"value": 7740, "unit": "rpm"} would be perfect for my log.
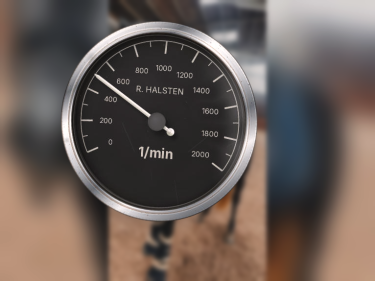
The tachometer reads {"value": 500, "unit": "rpm"}
